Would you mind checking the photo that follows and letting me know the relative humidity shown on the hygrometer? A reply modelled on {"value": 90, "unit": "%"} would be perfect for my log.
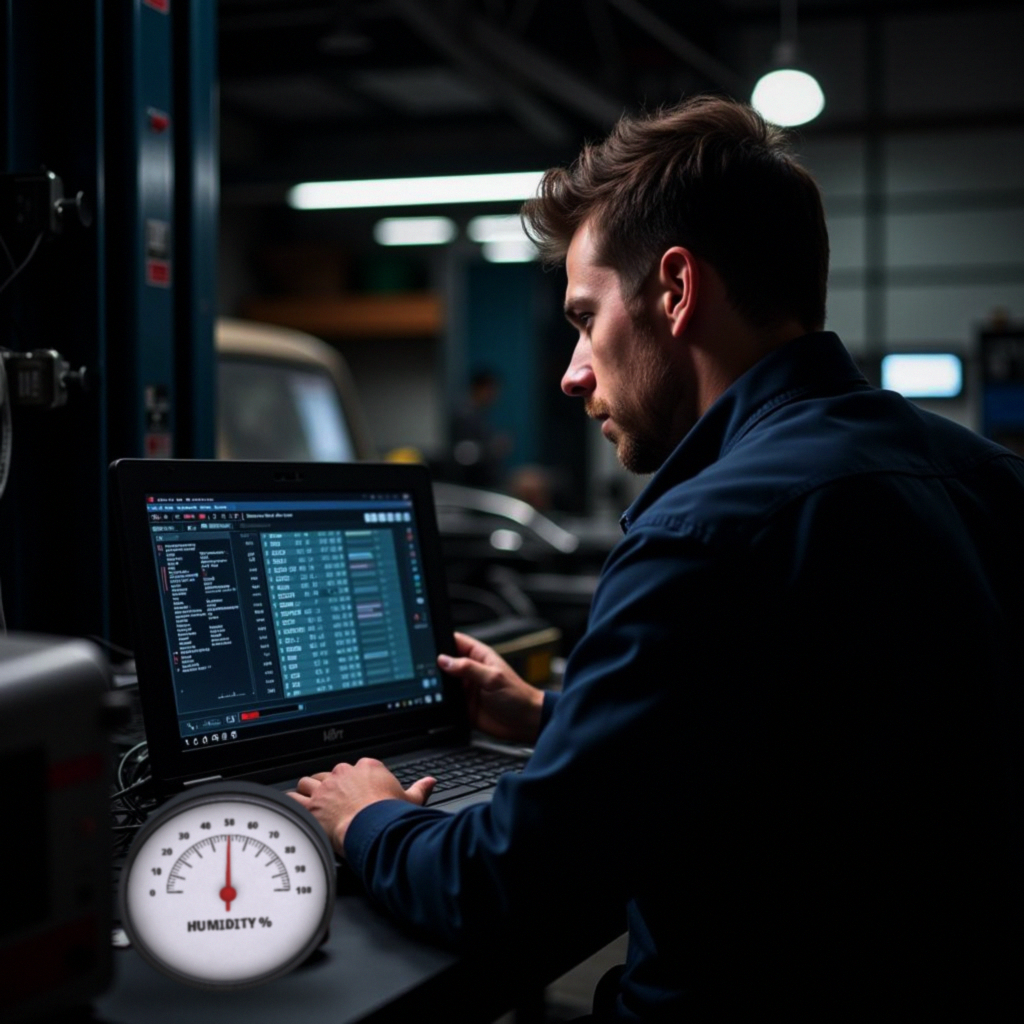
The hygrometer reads {"value": 50, "unit": "%"}
